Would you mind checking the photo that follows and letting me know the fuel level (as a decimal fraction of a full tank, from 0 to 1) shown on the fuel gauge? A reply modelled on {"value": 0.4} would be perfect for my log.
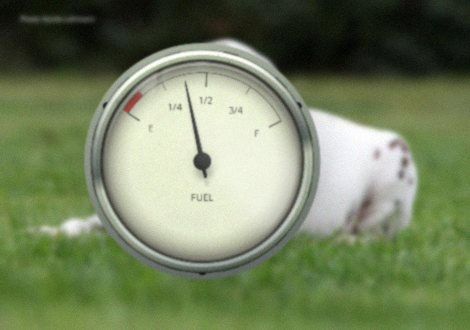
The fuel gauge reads {"value": 0.375}
